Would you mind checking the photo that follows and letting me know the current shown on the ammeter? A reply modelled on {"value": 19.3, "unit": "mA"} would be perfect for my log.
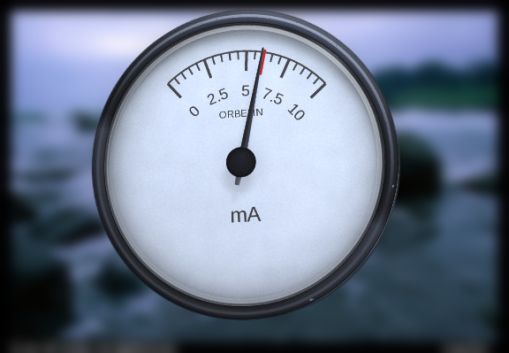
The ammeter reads {"value": 6, "unit": "mA"}
